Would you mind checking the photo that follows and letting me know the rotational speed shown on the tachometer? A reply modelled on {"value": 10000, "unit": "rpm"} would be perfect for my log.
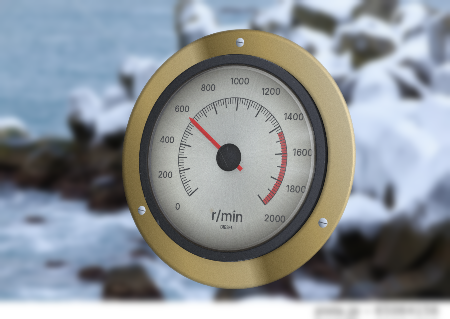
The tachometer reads {"value": 600, "unit": "rpm"}
